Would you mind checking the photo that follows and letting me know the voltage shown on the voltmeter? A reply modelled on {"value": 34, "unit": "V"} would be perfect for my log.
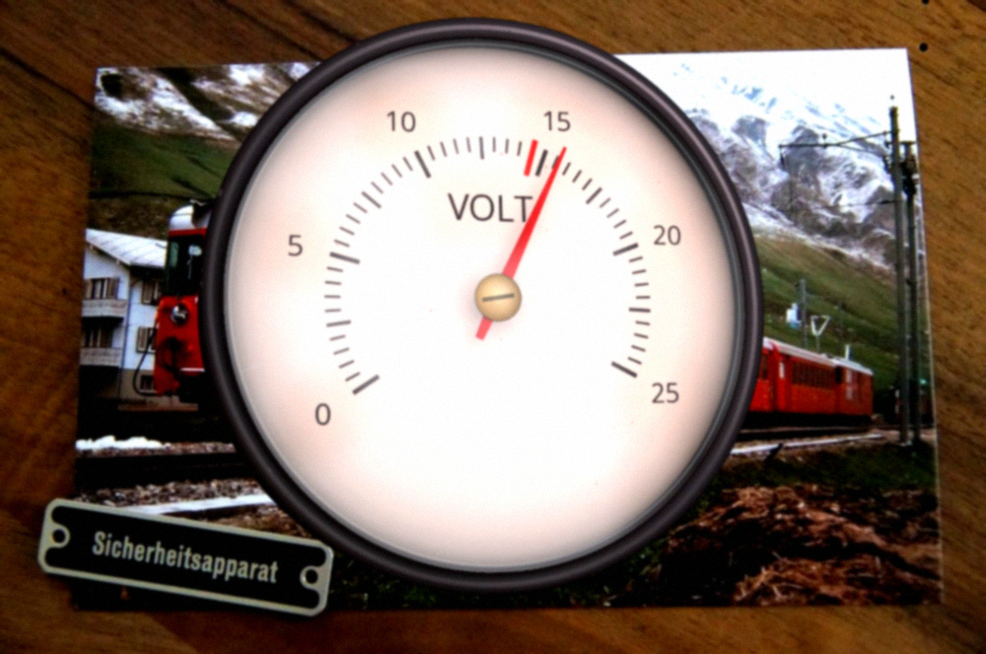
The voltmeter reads {"value": 15.5, "unit": "V"}
